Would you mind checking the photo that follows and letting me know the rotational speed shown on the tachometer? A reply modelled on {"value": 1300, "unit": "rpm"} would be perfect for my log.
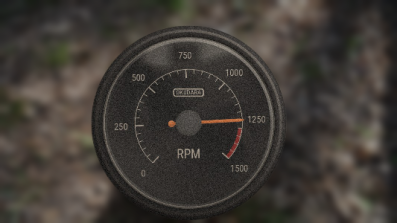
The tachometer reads {"value": 1250, "unit": "rpm"}
